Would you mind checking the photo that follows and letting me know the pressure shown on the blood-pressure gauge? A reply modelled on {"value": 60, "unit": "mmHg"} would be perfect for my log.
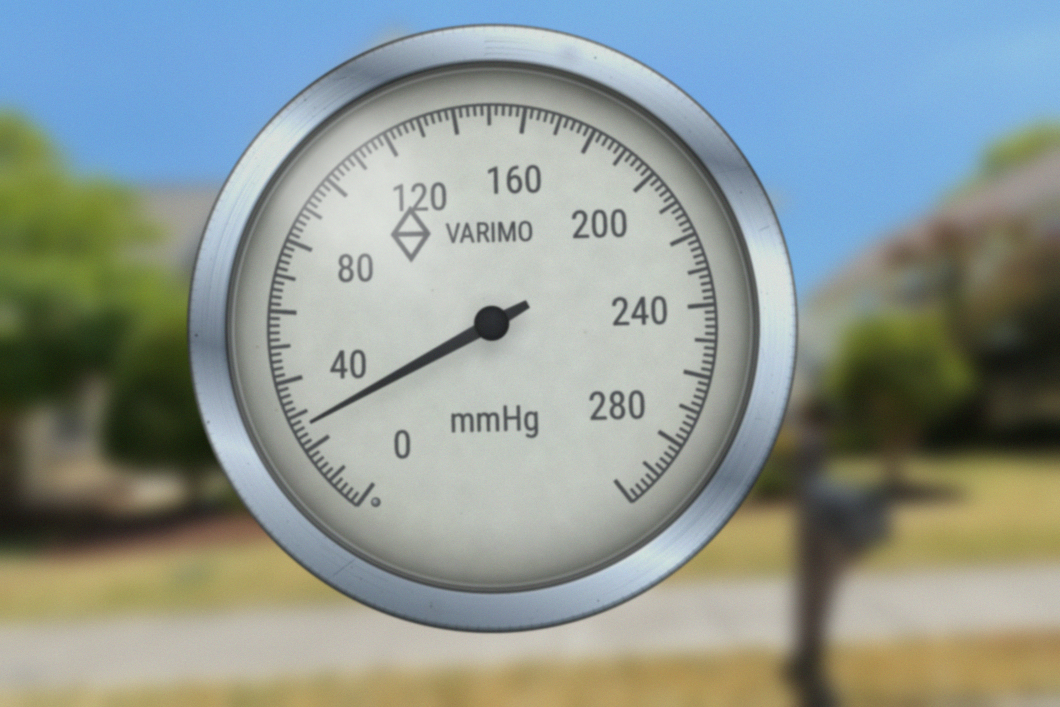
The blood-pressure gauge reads {"value": 26, "unit": "mmHg"}
